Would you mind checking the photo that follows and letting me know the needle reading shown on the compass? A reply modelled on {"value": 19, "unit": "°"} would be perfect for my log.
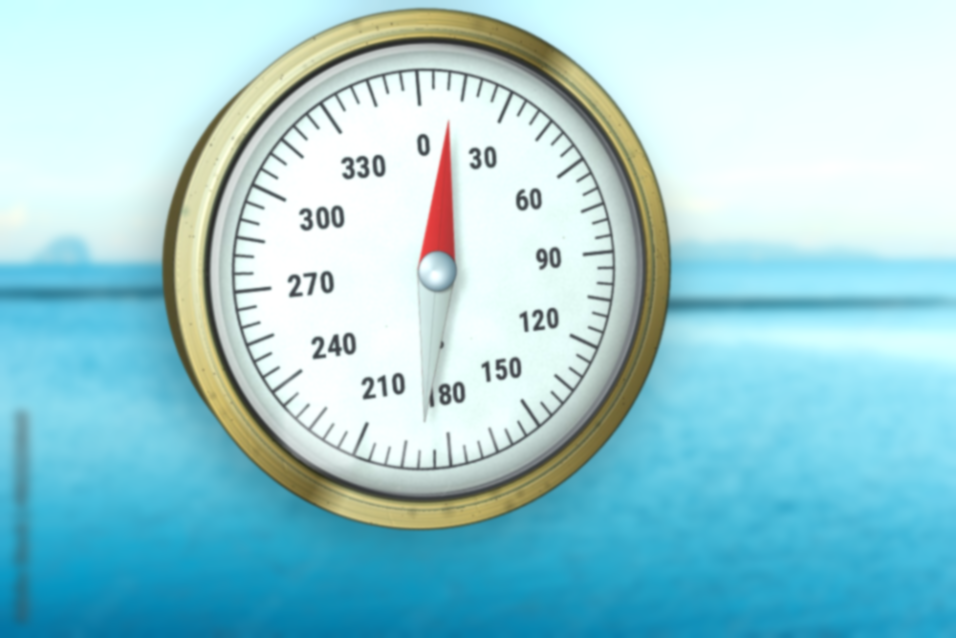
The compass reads {"value": 10, "unit": "°"}
